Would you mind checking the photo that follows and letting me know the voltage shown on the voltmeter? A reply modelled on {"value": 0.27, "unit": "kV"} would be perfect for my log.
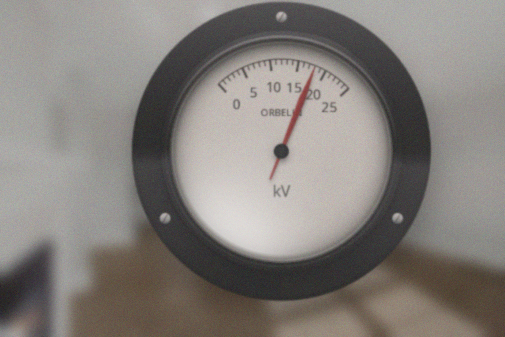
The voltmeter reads {"value": 18, "unit": "kV"}
